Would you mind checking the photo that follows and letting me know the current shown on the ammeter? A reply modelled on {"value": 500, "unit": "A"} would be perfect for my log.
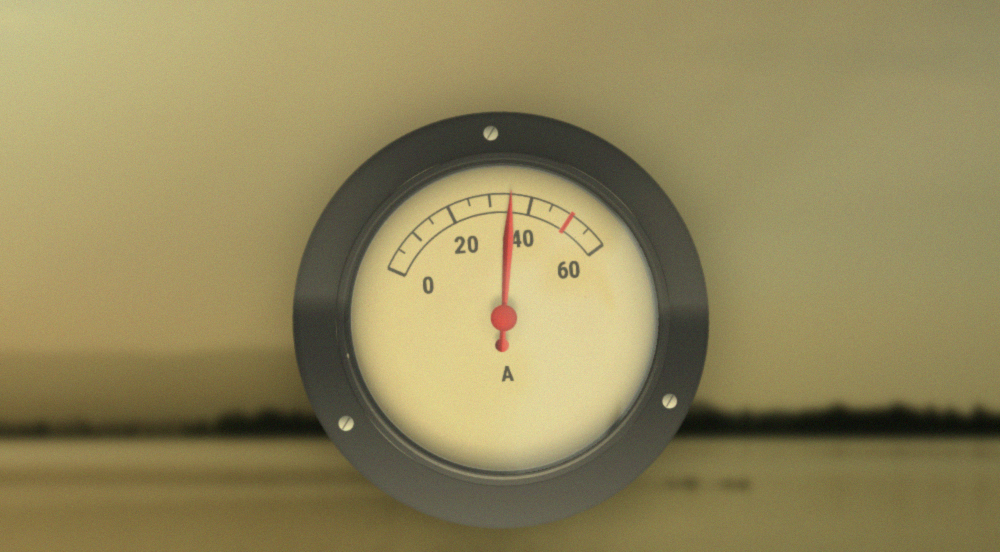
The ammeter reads {"value": 35, "unit": "A"}
